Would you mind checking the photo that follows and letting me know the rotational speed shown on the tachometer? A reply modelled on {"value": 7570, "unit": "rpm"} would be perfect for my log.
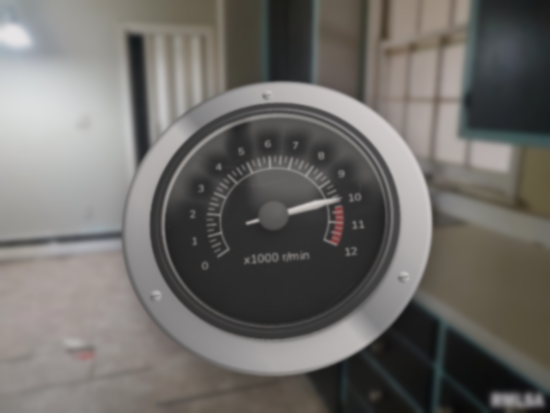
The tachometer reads {"value": 10000, "unit": "rpm"}
